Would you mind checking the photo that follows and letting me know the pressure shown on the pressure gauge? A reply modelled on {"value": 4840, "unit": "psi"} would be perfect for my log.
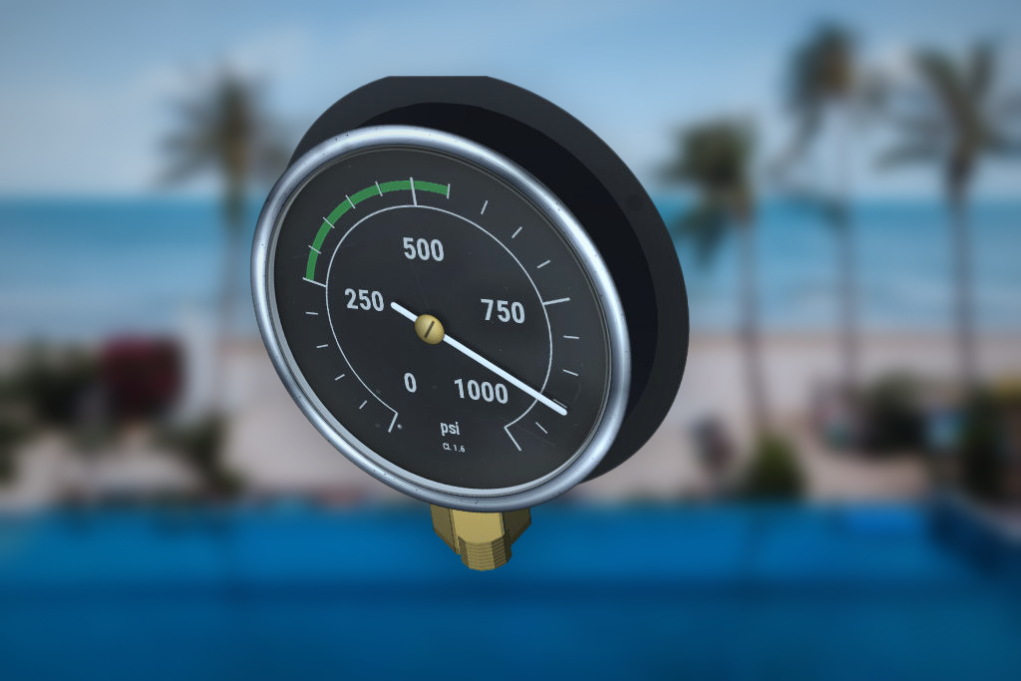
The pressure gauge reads {"value": 900, "unit": "psi"}
